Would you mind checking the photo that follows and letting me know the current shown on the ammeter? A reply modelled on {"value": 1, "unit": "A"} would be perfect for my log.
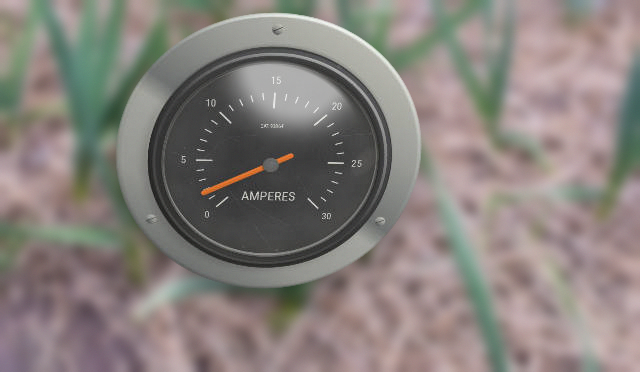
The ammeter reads {"value": 2, "unit": "A"}
